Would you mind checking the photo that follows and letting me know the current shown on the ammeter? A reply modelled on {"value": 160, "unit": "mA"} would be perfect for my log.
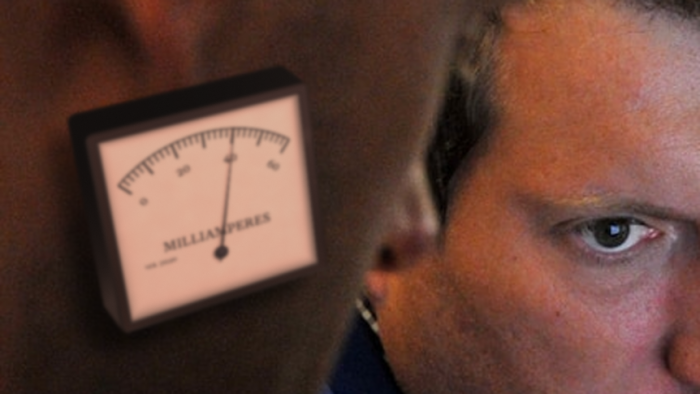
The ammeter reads {"value": 40, "unit": "mA"}
